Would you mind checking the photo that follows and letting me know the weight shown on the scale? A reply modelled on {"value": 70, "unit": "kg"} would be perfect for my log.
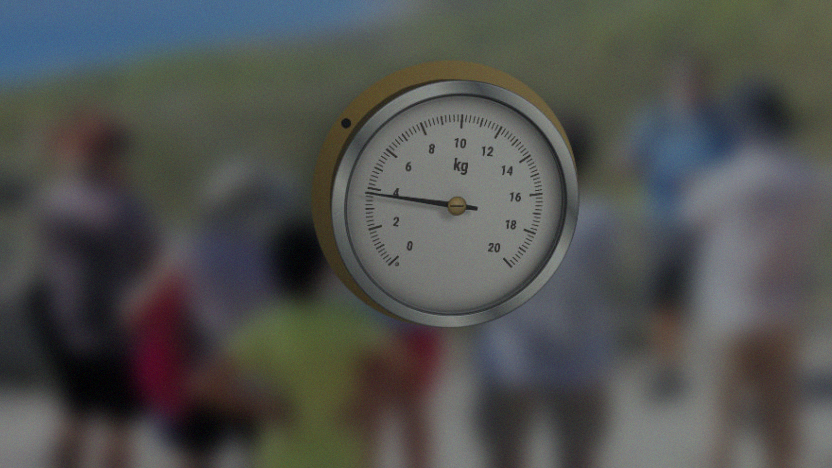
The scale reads {"value": 3.8, "unit": "kg"}
